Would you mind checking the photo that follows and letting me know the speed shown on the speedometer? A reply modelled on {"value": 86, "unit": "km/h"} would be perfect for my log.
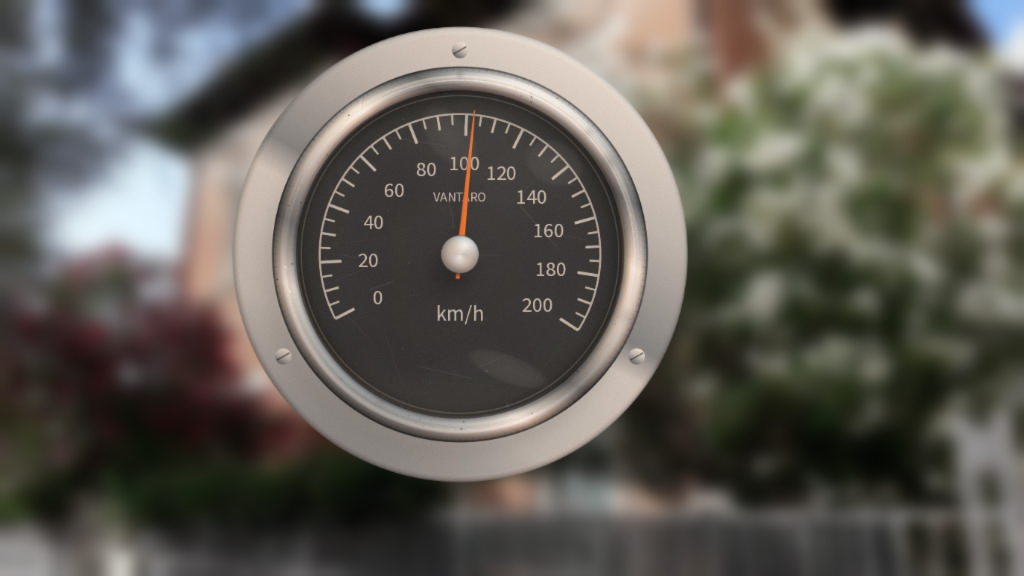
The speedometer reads {"value": 102.5, "unit": "km/h"}
